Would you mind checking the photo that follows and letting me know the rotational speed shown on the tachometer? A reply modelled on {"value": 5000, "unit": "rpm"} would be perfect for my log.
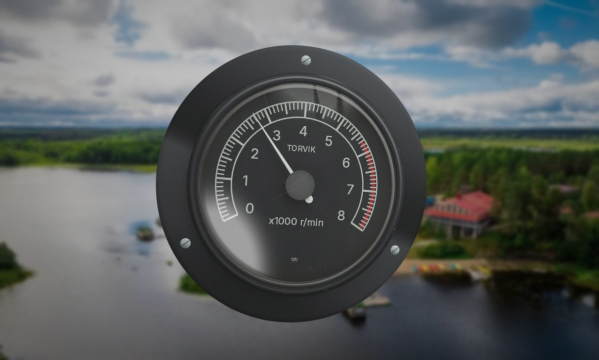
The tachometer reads {"value": 2700, "unit": "rpm"}
